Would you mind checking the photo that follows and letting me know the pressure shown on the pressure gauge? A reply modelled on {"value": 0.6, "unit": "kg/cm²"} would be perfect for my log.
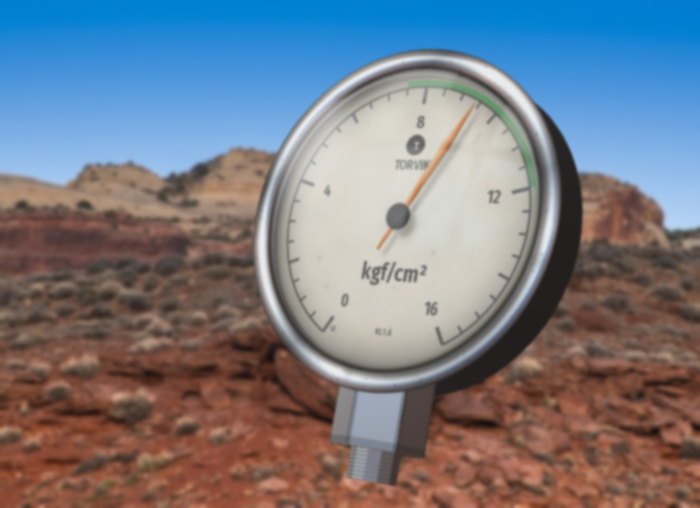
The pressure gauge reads {"value": 9.5, "unit": "kg/cm²"}
